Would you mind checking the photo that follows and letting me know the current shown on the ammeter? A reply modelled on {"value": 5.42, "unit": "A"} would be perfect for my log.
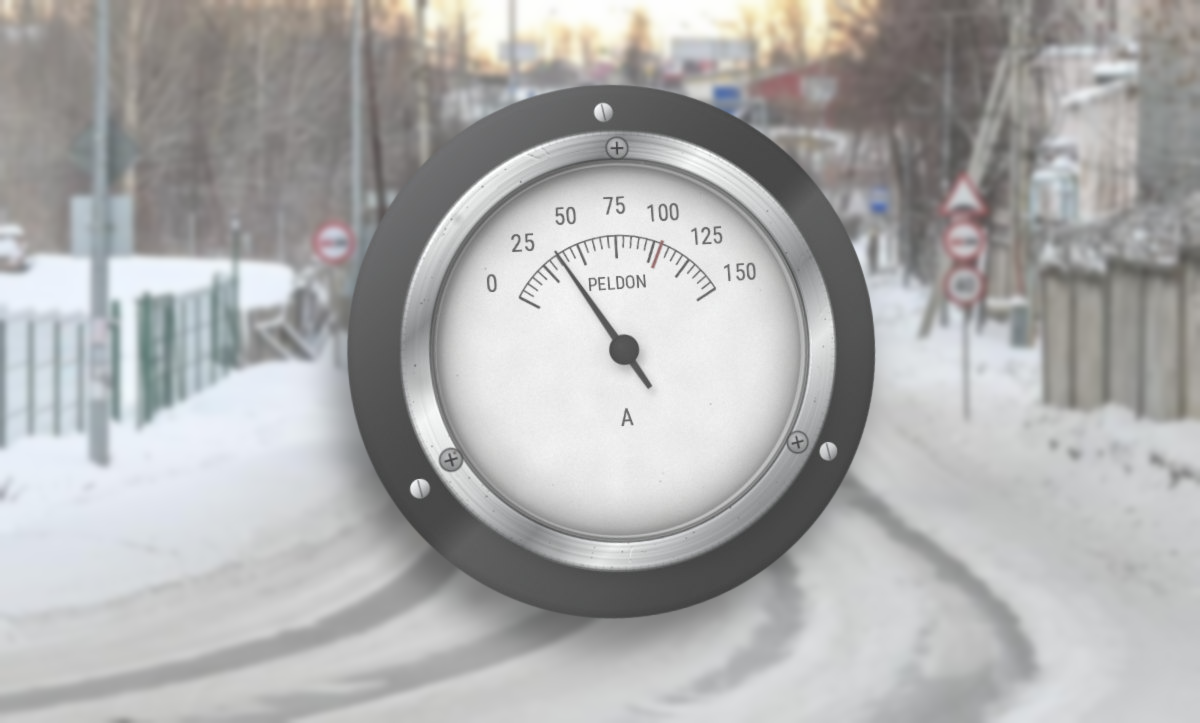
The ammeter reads {"value": 35, "unit": "A"}
